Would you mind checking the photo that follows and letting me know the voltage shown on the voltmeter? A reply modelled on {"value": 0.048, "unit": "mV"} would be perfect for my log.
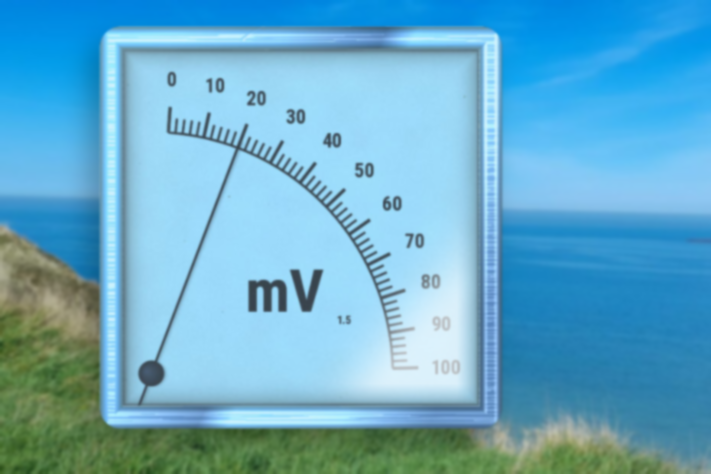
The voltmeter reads {"value": 20, "unit": "mV"}
